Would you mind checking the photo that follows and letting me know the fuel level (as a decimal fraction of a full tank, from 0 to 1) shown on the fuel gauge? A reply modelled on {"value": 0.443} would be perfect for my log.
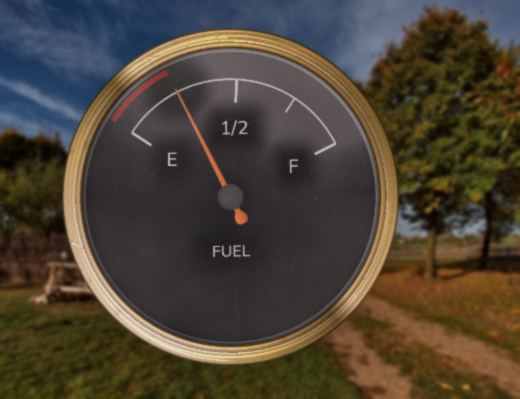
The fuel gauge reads {"value": 0.25}
